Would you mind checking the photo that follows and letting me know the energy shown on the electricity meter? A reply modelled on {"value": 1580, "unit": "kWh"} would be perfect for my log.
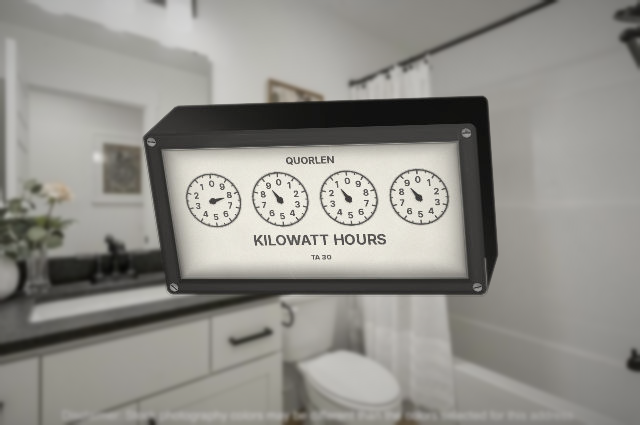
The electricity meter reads {"value": 7909, "unit": "kWh"}
